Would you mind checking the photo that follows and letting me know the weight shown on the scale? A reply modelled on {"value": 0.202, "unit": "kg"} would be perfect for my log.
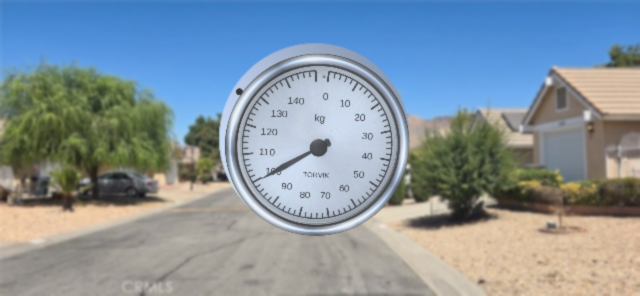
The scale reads {"value": 100, "unit": "kg"}
